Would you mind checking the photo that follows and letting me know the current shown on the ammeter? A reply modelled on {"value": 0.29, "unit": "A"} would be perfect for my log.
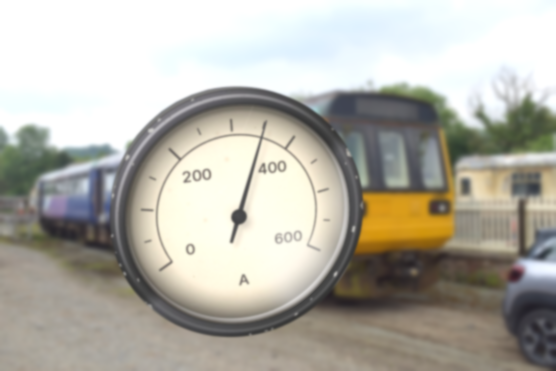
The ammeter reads {"value": 350, "unit": "A"}
